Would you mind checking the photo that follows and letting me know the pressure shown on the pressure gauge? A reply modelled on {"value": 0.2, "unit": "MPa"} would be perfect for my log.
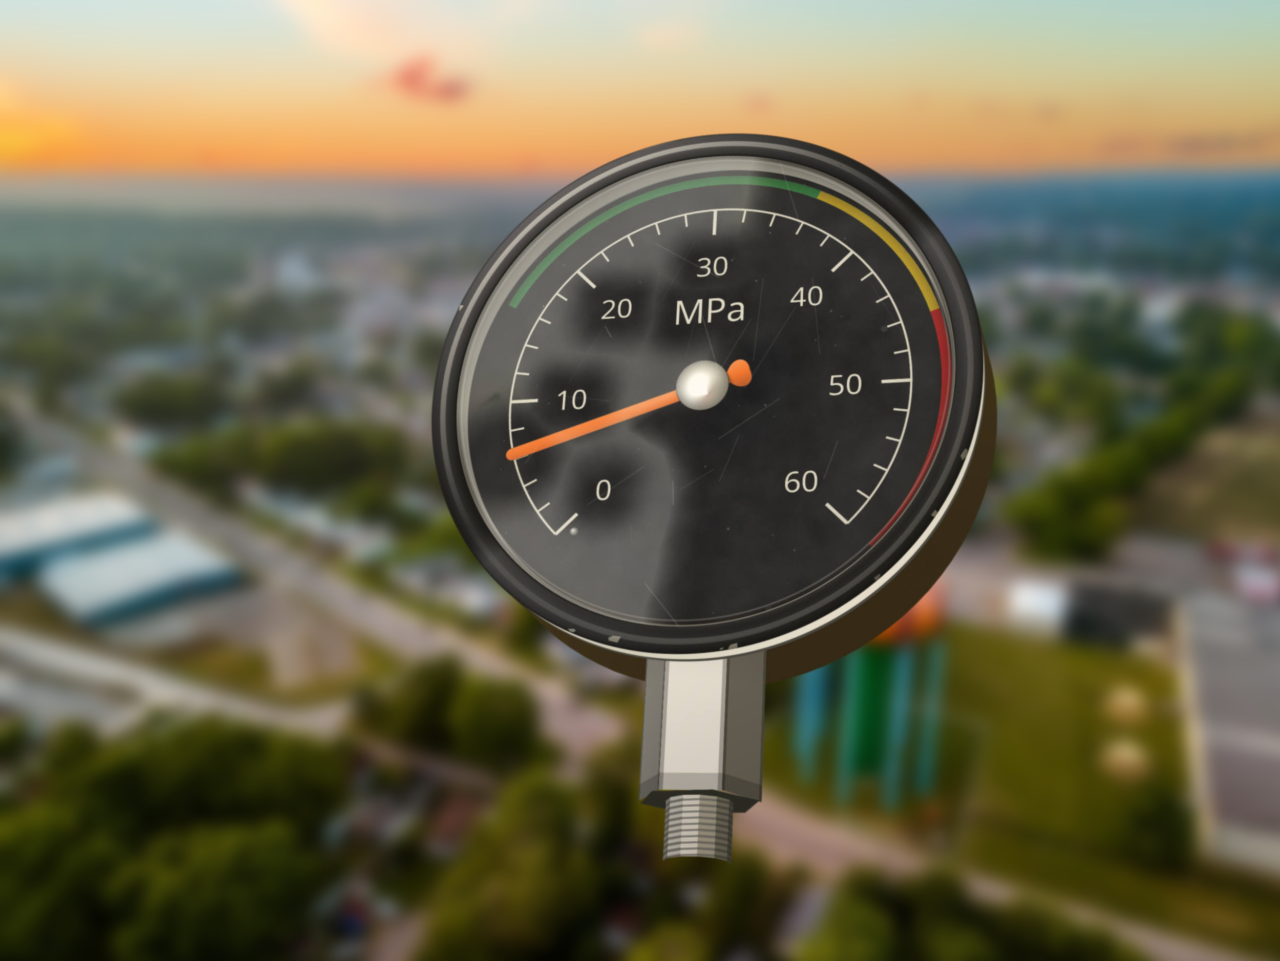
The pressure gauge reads {"value": 6, "unit": "MPa"}
